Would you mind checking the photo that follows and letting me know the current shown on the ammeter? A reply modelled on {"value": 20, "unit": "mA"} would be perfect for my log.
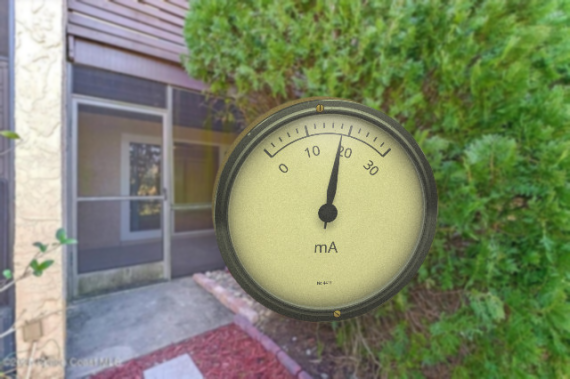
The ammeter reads {"value": 18, "unit": "mA"}
